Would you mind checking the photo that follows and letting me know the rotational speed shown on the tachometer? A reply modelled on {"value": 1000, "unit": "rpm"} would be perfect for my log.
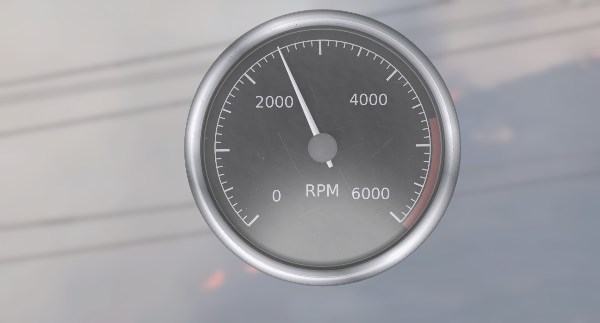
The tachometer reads {"value": 2500, "unit": "rpm"}
